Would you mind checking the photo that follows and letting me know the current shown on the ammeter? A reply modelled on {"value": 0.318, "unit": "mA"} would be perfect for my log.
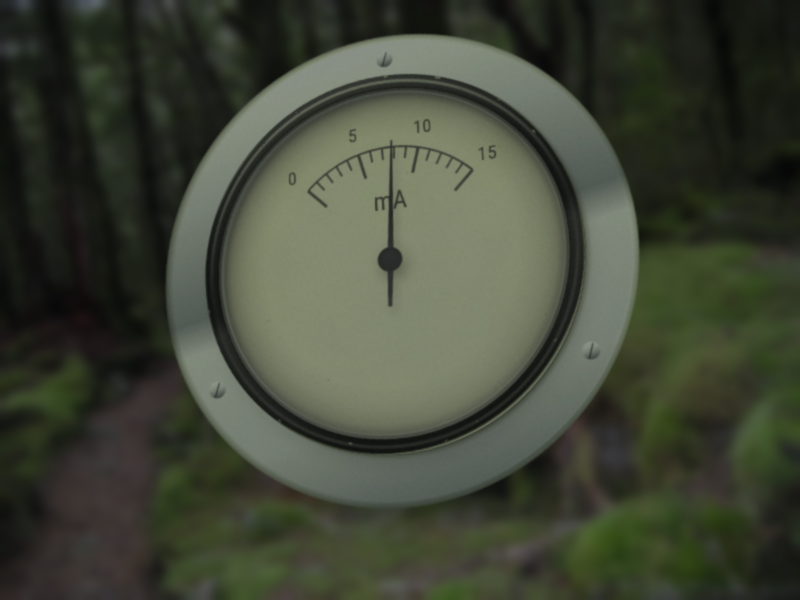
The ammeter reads {"value": 8, "unit": "mA"}
